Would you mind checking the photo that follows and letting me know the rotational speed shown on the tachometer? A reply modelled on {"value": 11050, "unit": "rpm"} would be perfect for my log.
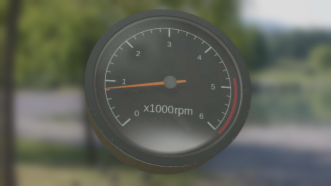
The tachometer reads {"value": 800, "unit": "rpm"}
